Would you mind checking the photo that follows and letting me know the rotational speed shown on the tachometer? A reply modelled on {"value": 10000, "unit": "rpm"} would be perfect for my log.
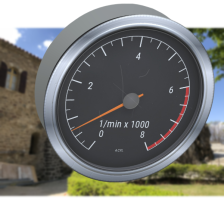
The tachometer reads {"value": 750, "unit": "rpm"}
